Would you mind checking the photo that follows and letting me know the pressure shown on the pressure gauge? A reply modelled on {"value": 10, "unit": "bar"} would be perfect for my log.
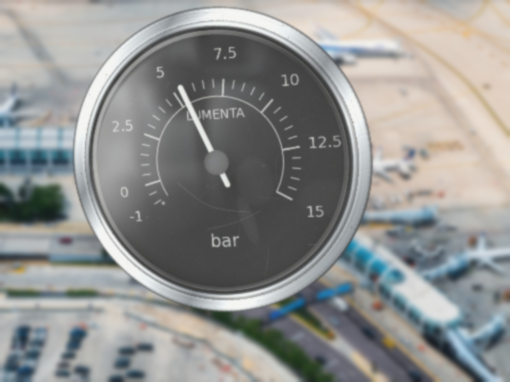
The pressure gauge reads {"value": 5.5, "unit": "bar"}
